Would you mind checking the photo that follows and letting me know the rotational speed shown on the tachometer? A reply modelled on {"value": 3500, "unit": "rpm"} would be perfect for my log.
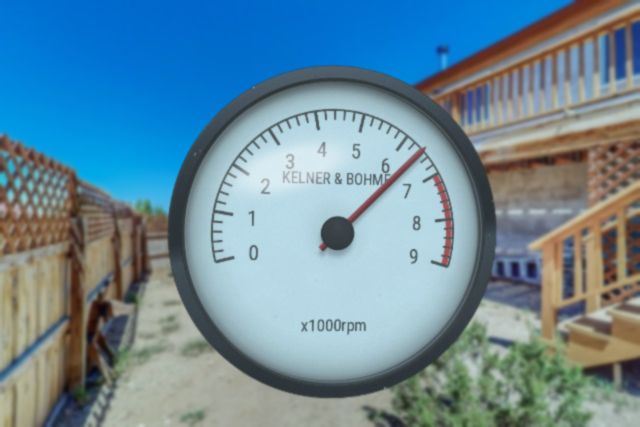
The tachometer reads {"value": 6400, "unit": "rpm"}
